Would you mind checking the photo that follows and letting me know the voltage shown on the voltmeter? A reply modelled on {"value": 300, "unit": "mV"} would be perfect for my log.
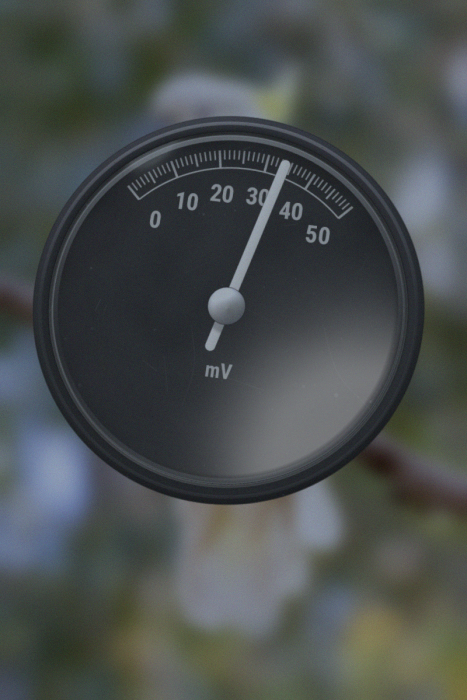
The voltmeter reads {"value": 34, "unit": "mV"}
